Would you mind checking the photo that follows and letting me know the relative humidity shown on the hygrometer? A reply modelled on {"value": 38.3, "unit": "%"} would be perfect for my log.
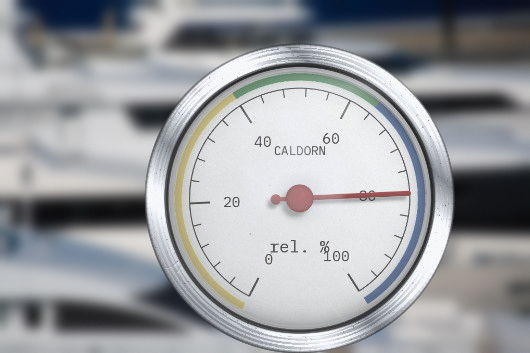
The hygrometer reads {"value": 80, "unit": "%"}
